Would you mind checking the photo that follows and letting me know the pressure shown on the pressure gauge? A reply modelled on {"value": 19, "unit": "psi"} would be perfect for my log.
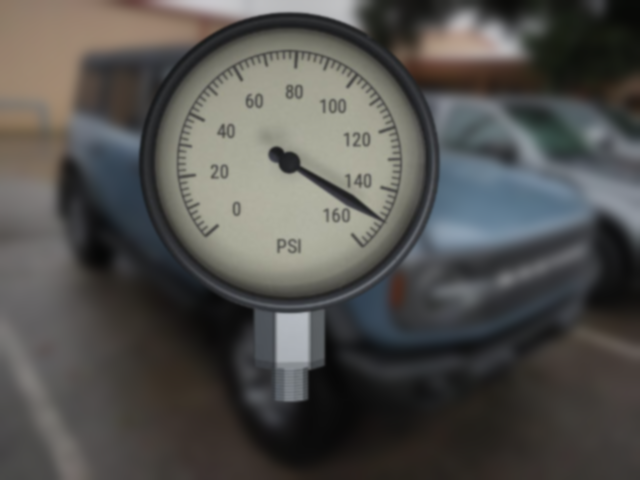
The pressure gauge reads {"value": 150, "unit": "psi"}
